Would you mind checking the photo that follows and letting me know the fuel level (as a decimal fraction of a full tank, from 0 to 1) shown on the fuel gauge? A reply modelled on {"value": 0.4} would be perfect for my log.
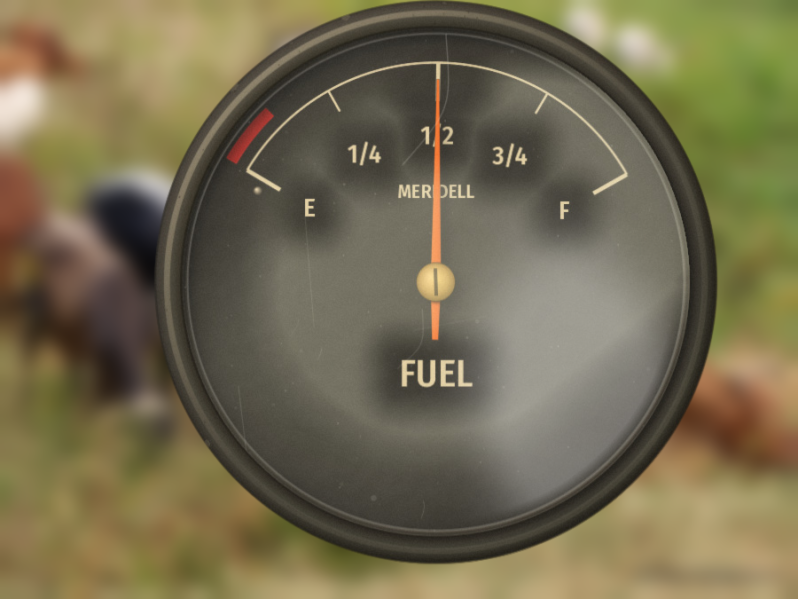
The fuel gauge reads {"value": 0.5}
